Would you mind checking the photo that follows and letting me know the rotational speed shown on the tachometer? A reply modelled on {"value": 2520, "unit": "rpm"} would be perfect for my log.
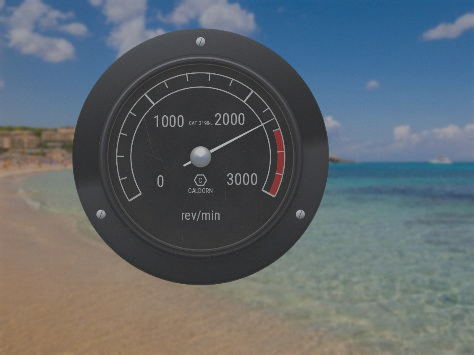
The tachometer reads {"value": 2300, "unit": "rpm"}
